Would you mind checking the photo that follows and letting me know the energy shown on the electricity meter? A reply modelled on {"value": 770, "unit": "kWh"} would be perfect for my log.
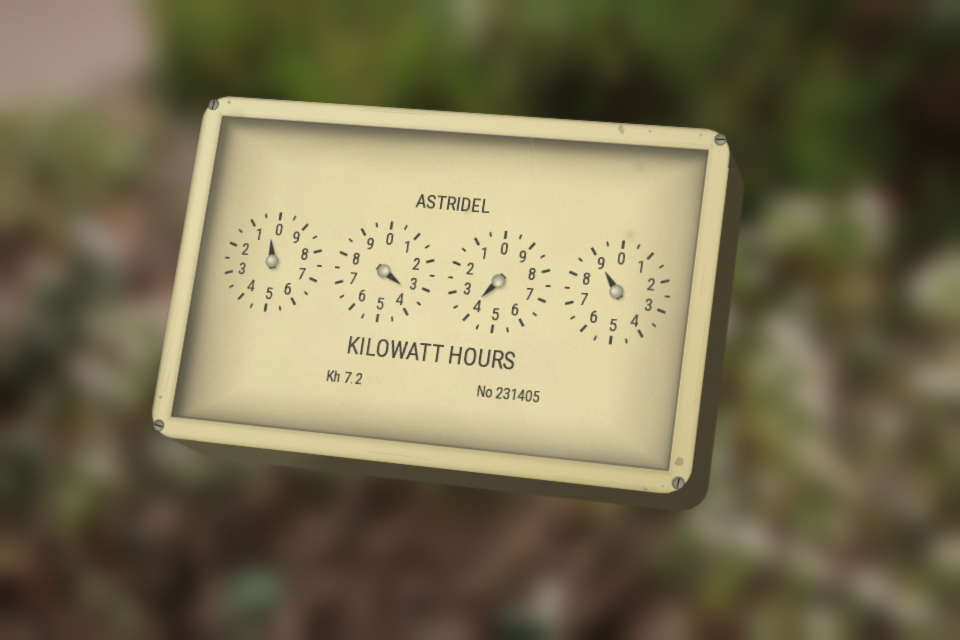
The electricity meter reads {"value": 339, "unit": "kWh"}
